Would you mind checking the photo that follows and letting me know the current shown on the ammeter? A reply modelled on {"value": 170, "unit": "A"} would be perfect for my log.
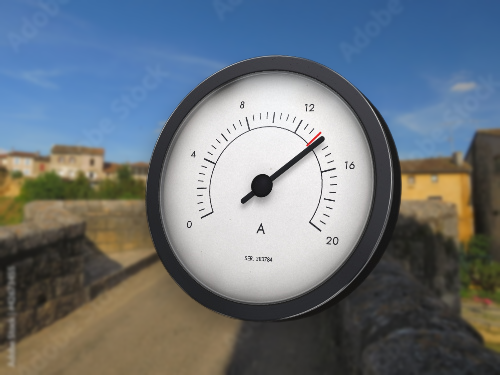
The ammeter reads {"value": 14, "unit": "A"}
